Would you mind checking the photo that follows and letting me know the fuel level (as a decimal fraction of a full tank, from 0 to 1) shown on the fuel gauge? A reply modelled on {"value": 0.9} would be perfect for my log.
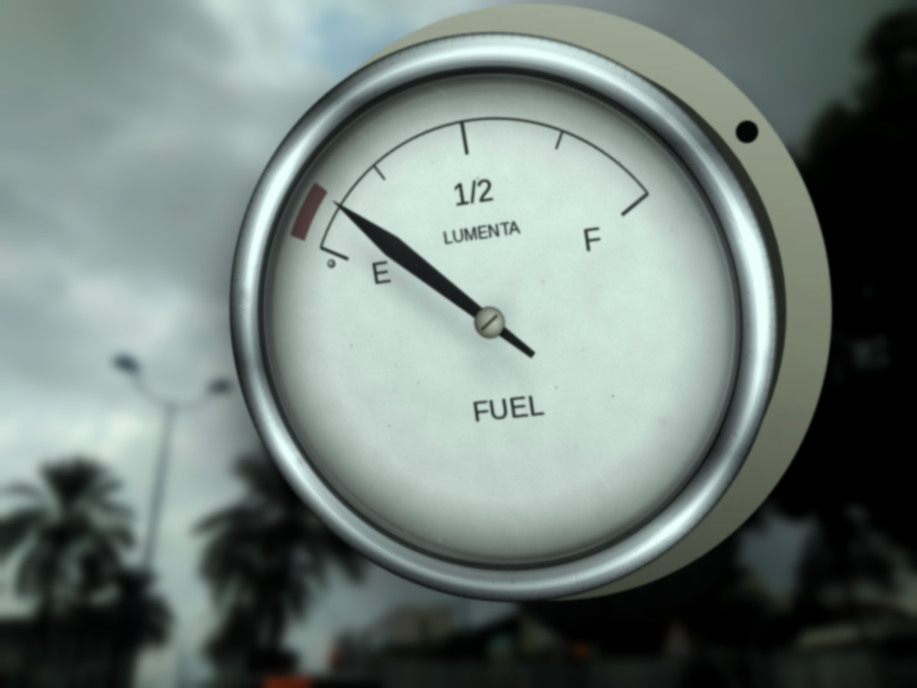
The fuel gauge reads {"value": 0.125}
